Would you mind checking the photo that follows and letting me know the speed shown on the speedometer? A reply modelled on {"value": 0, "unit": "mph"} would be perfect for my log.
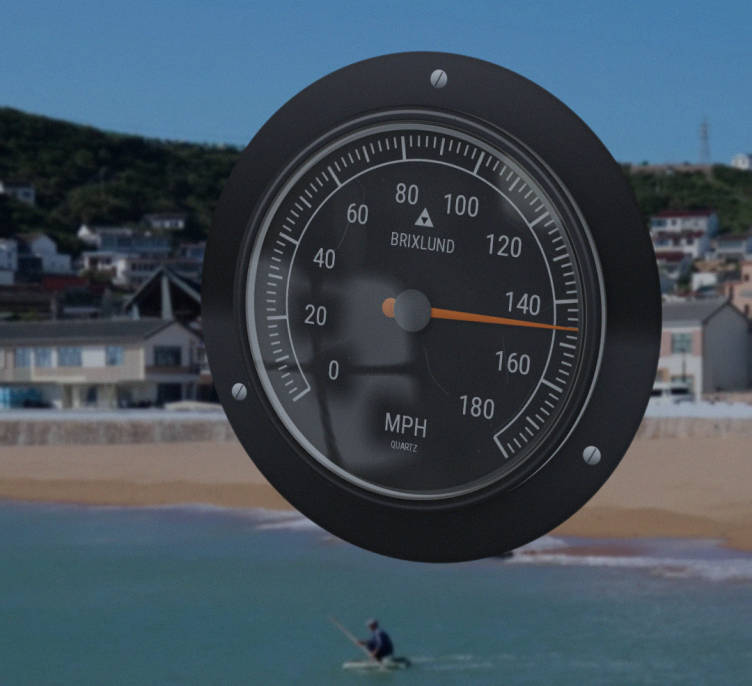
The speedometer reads {"value": 146, "unit": "mph"}
